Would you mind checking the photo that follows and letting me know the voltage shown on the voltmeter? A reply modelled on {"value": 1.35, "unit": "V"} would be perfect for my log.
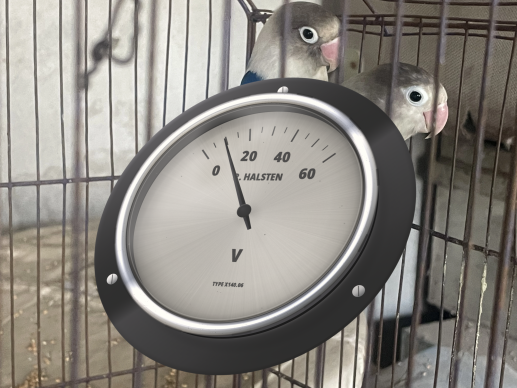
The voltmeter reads {"value": 10, "unit": "V"}
